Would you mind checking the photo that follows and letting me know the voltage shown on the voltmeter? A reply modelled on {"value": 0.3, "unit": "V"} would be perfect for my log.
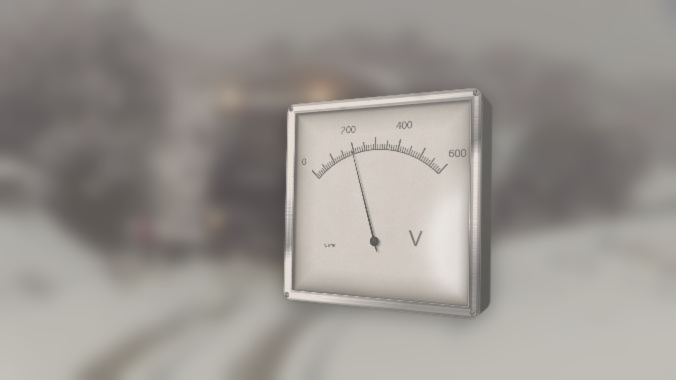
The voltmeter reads {"value": 200, "unit": "V"}
